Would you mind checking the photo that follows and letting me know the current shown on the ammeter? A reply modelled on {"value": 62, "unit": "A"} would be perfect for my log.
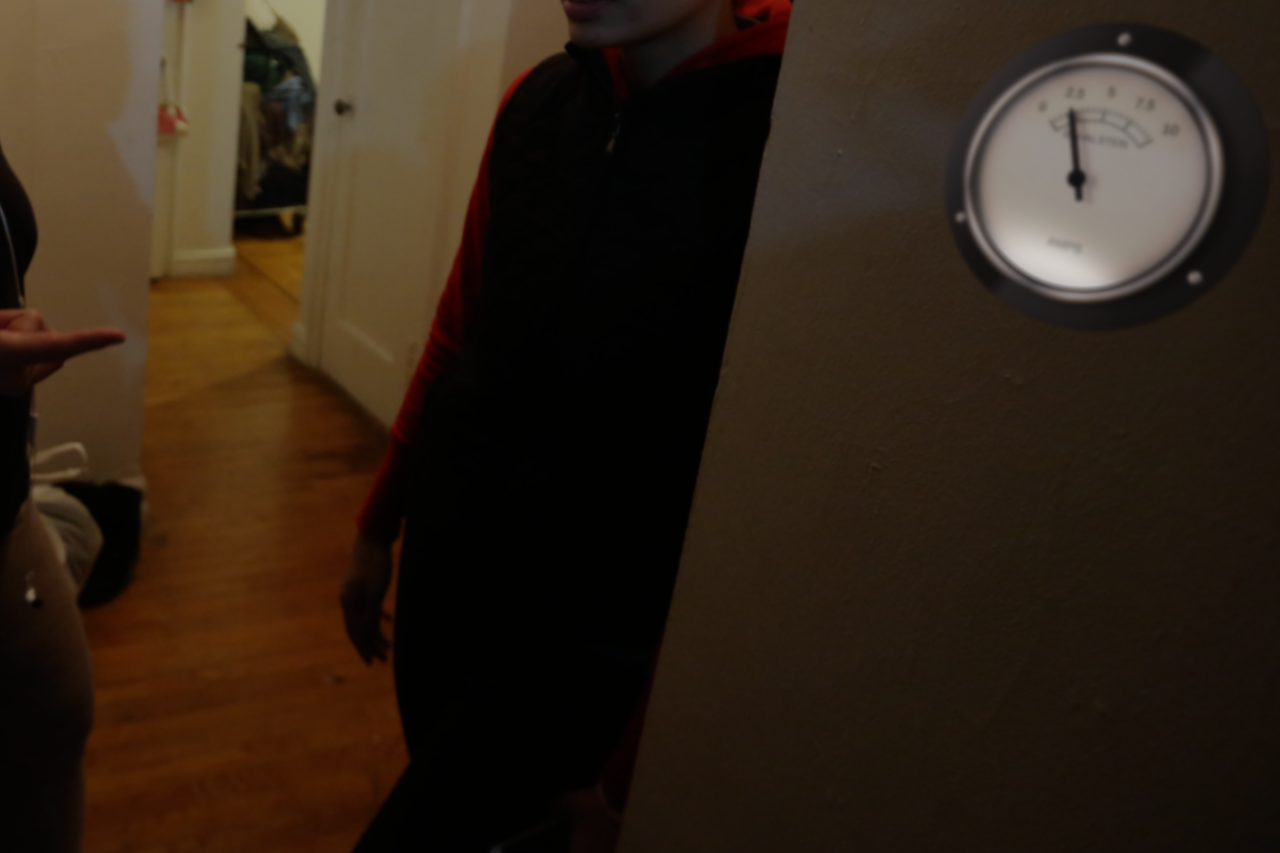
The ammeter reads {"value": 2.5, "unit": "A"}
